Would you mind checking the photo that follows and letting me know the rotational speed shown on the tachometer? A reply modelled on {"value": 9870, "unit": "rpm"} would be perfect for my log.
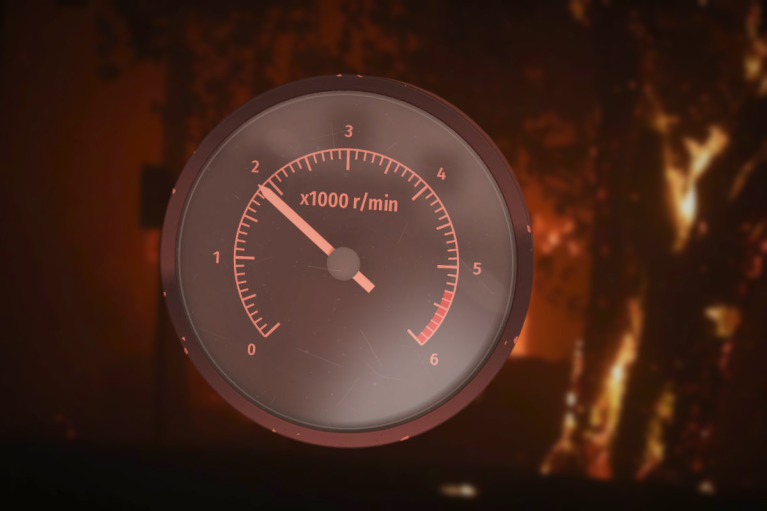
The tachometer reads {"value": 1900, "unit": "rpm"}
